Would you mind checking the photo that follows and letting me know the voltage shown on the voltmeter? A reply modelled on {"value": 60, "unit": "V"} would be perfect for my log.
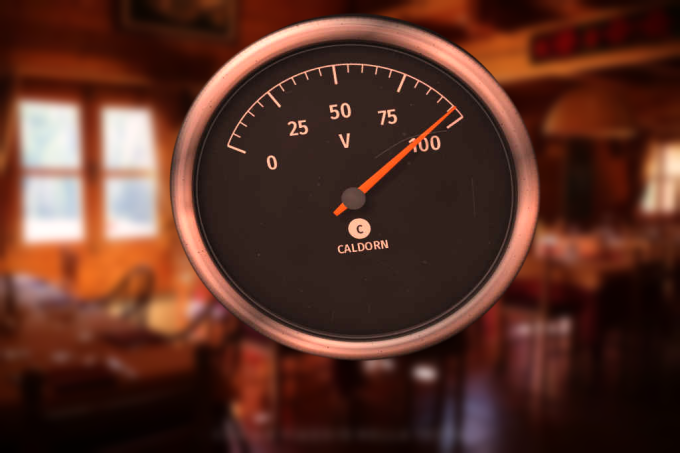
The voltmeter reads {"value": 95, "unit": "V"}
